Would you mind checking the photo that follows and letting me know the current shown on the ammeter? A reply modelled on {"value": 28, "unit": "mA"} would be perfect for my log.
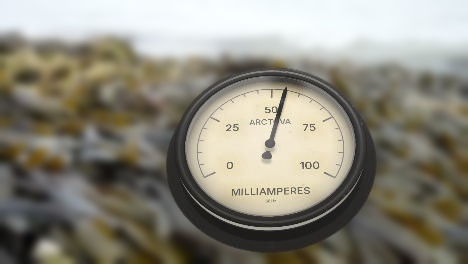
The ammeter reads {"value": 55, "unit": "mA"}
